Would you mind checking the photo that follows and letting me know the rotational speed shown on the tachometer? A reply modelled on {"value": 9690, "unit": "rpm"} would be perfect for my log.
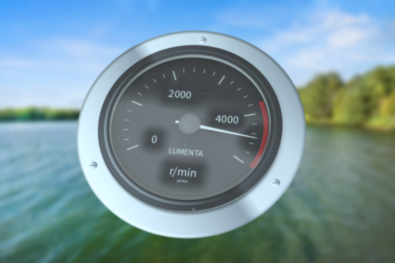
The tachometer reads {"value": 4500, "unit": "rpm"}
